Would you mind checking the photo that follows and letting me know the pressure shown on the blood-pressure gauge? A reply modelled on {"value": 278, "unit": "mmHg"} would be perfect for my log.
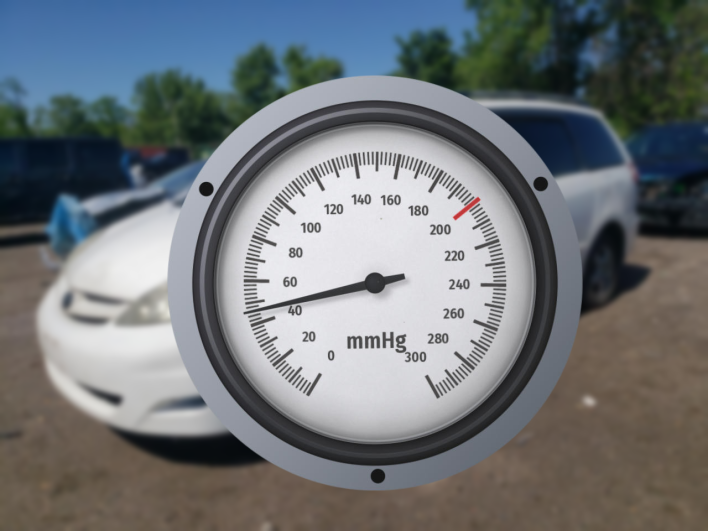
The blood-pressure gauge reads {"value": 46, "unit": "mmHg"}
